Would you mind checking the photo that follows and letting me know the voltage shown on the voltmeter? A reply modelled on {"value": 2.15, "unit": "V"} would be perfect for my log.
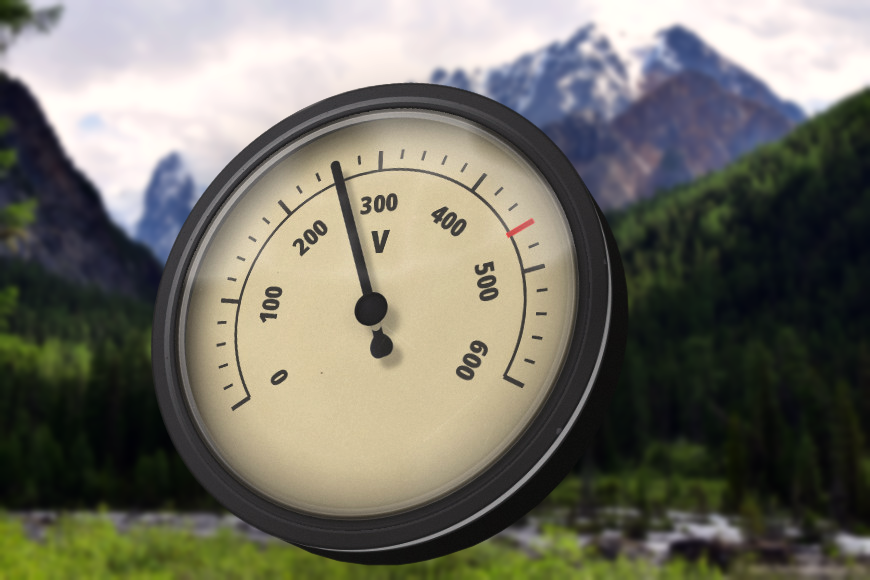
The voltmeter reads {"value": 260, "unit": "V"}
